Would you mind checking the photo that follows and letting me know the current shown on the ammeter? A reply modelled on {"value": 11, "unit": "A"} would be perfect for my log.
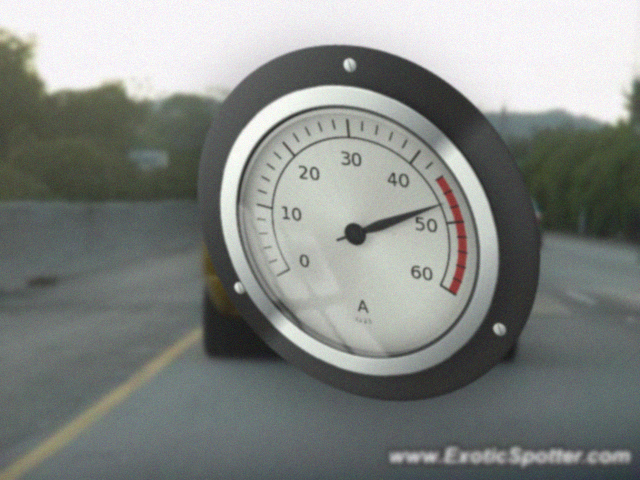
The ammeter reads {"value": 47, "unit": "A"}
